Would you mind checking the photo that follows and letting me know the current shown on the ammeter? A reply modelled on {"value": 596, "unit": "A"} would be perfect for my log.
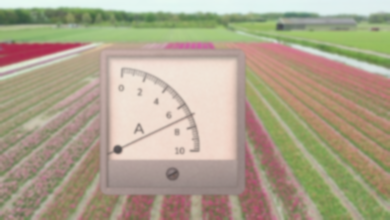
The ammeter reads {"value": 7, "unit": "A"}
